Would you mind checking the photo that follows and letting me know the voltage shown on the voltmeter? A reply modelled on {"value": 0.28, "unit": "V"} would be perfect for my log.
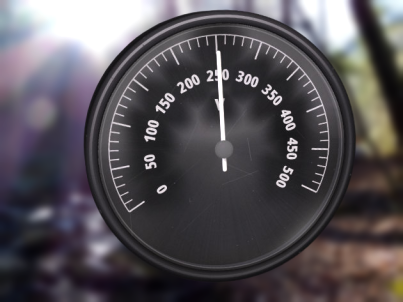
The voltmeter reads {"value": 250, "unit": "V"}
